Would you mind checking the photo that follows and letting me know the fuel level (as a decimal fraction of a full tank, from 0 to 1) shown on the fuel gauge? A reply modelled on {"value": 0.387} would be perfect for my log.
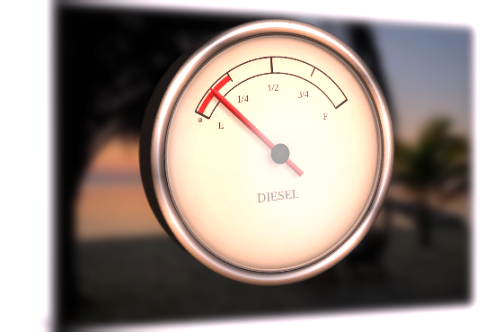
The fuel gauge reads {"value": 0.125}
